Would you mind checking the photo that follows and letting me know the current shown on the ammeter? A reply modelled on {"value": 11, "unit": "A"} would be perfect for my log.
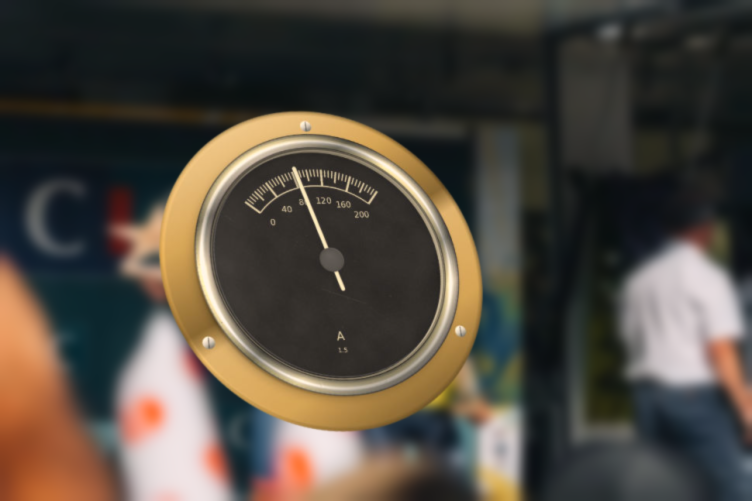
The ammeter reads {"value": 80, "unit": "A"}
